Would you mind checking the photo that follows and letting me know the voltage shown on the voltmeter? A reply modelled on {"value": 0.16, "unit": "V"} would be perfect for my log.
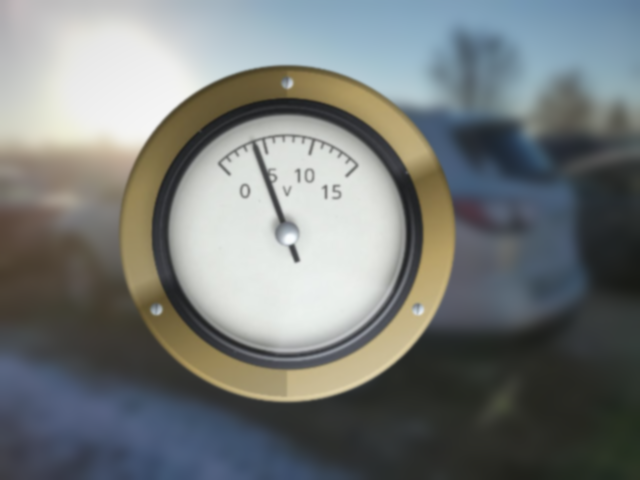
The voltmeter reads {"value": 4, "unit": "V"}
